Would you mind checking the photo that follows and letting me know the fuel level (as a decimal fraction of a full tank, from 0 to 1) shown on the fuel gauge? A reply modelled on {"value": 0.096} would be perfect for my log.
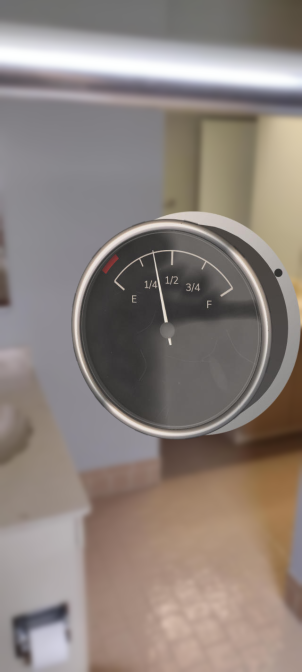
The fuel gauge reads {"value": 0.375}
